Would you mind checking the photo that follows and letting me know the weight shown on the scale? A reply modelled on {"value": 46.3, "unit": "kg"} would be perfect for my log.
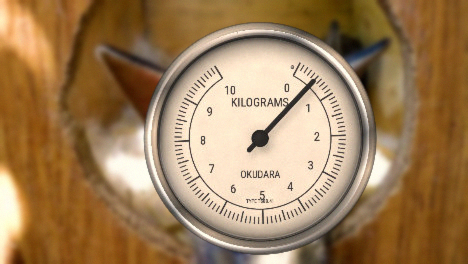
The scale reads {"value": 0.5, "unit": "kg"}
